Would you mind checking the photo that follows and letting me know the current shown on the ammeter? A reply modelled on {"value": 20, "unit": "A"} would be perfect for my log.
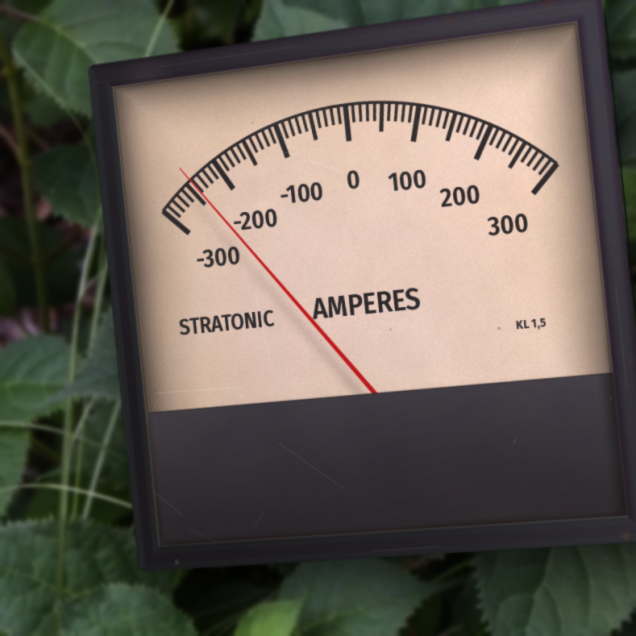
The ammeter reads {"value": -240, "unit": "A"}
